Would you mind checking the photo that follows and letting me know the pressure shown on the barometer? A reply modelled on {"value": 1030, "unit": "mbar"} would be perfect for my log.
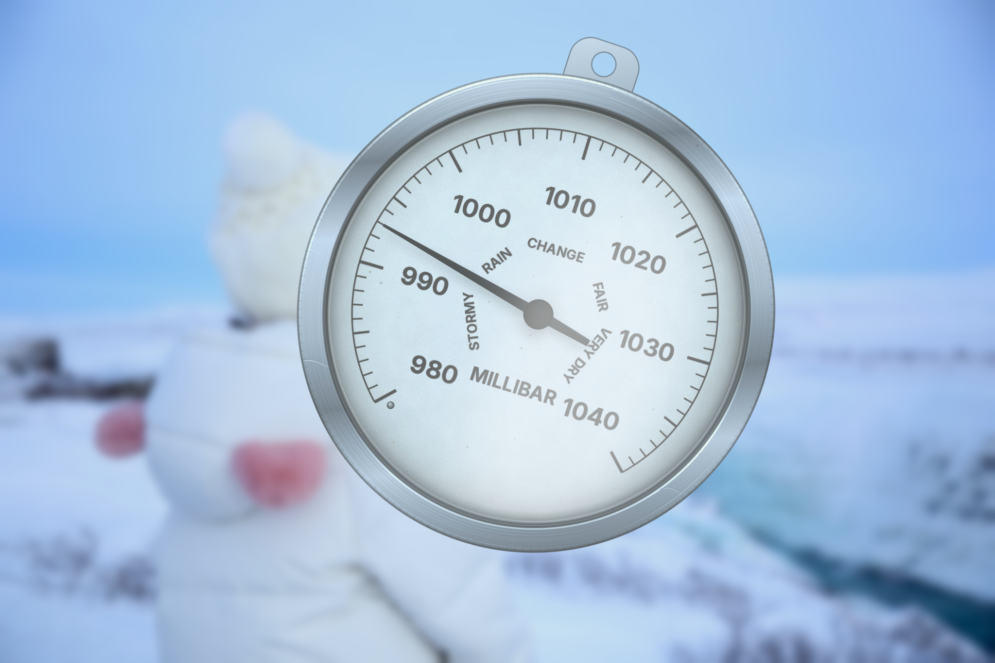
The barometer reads {"value": 993, "unit": "mbar"}
